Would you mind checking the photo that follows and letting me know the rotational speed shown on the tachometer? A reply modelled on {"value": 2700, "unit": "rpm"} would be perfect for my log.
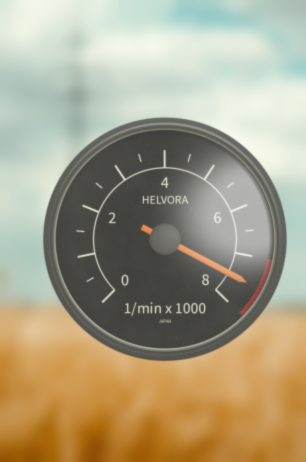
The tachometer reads {"value": 7500, "unit": "rpm"}
